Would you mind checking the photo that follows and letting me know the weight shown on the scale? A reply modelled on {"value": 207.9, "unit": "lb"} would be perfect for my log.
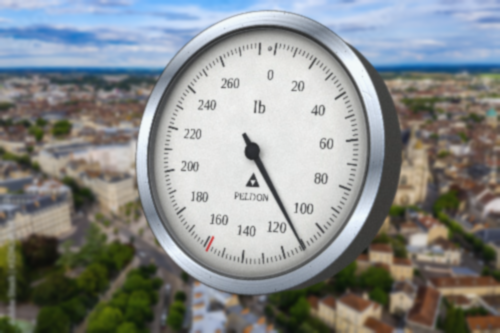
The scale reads {"value": 110, "unit": "lb"}
